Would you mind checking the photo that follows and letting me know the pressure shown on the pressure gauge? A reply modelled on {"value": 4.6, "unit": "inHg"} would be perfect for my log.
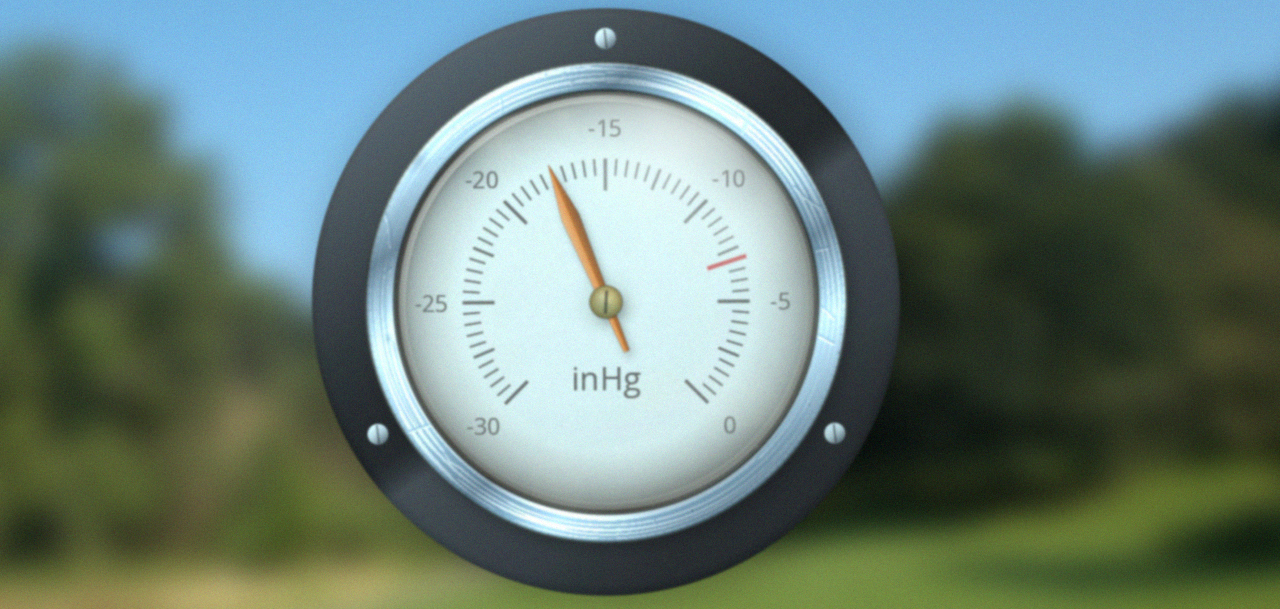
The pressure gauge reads {"value": -17.5, "unit": "inHg"}
